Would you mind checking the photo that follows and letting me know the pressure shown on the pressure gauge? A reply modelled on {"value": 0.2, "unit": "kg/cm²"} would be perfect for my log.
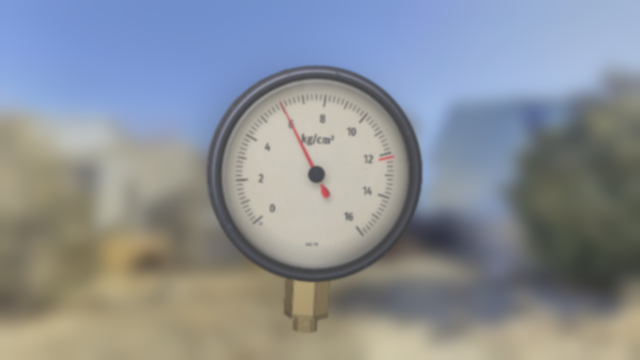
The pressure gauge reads {"value": 6, "unit": "kg/cm²"}
